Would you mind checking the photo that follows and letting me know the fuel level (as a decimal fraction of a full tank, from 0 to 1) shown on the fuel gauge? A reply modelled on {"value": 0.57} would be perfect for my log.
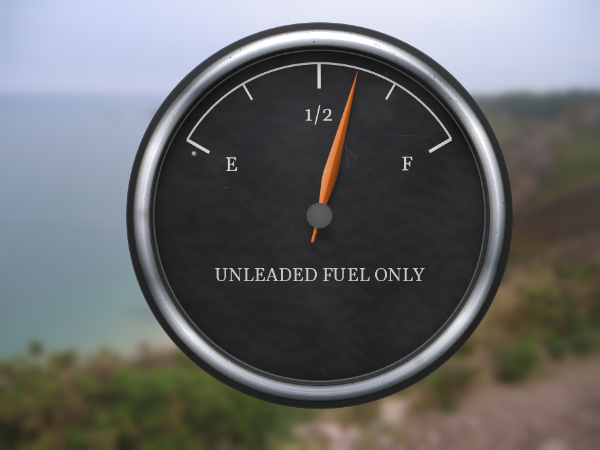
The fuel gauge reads {"value": 0.625}
